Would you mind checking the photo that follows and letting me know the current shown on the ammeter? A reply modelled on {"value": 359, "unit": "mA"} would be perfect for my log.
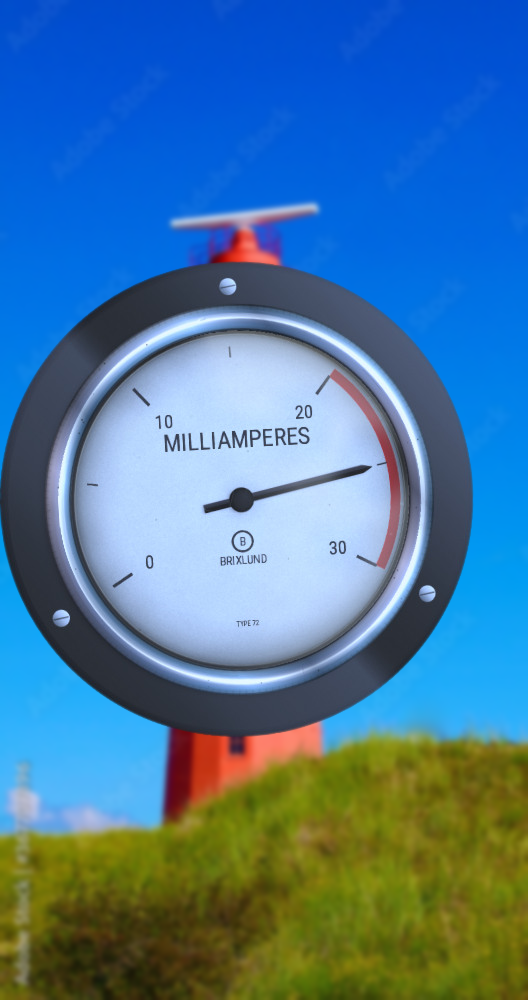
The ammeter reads {"value": 25, "unit": "mA"}
